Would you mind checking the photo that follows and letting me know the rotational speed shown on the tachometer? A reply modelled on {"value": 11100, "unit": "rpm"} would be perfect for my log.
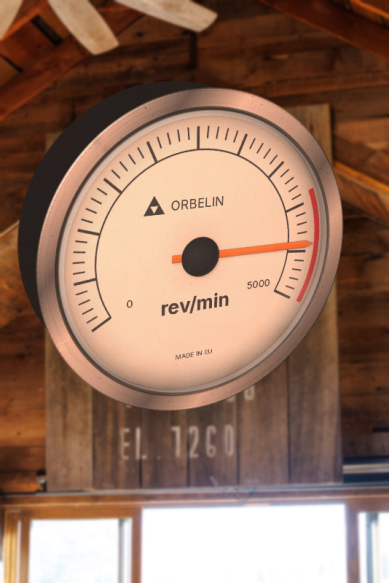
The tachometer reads {"value": 4400, "unit": "rpm"}
